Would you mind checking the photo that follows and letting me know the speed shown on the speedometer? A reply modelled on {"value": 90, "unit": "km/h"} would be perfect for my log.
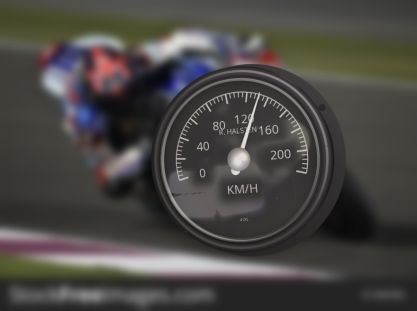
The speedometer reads {"value": 132, "unit": "km/h"}
